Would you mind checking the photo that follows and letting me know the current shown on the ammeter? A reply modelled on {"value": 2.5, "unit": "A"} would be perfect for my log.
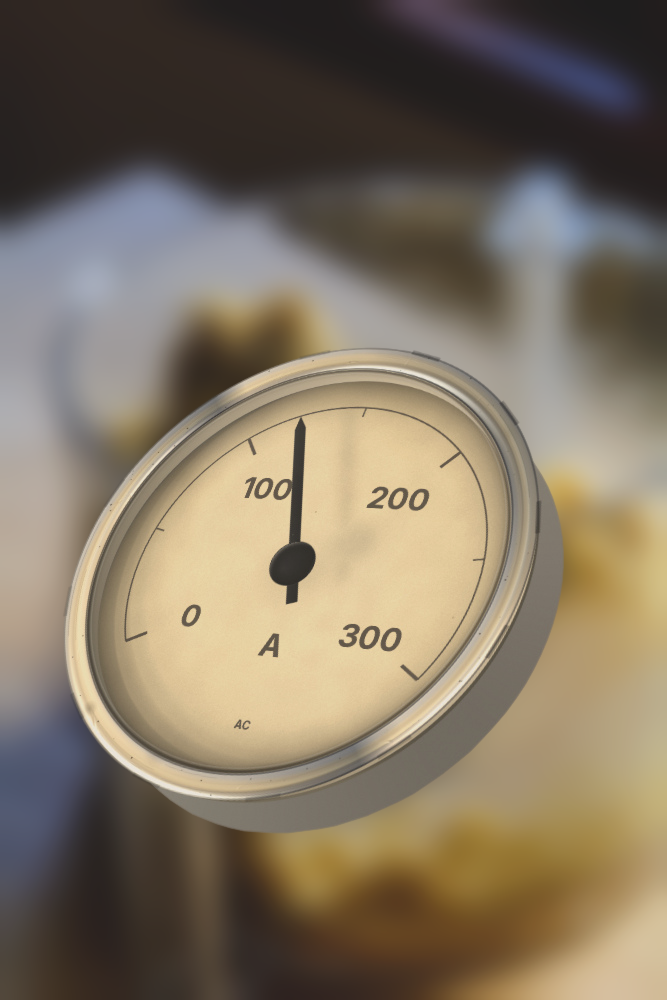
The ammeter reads {"value": 125, "unit": "A"}
